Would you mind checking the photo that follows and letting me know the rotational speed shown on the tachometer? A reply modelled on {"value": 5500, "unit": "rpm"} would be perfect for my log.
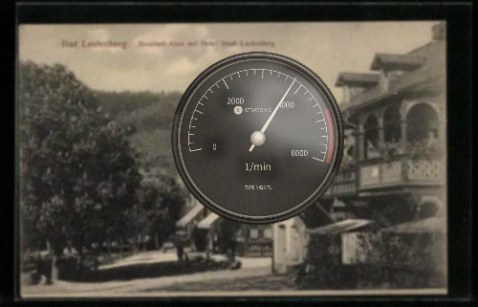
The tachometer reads {"value": 3800, "unit": "rpm"}
